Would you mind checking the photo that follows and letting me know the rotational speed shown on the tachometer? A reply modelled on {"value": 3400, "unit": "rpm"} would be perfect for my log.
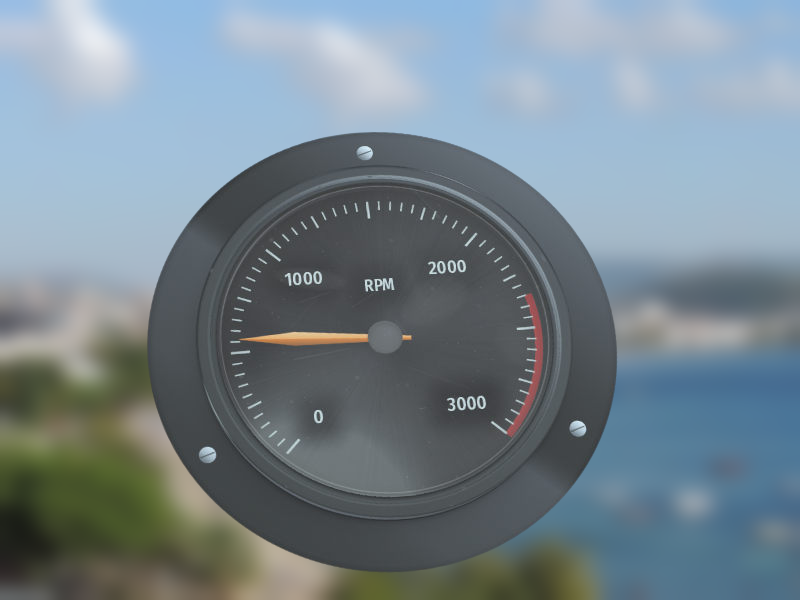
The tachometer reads {"value": 550, "unit": "rpm"}
